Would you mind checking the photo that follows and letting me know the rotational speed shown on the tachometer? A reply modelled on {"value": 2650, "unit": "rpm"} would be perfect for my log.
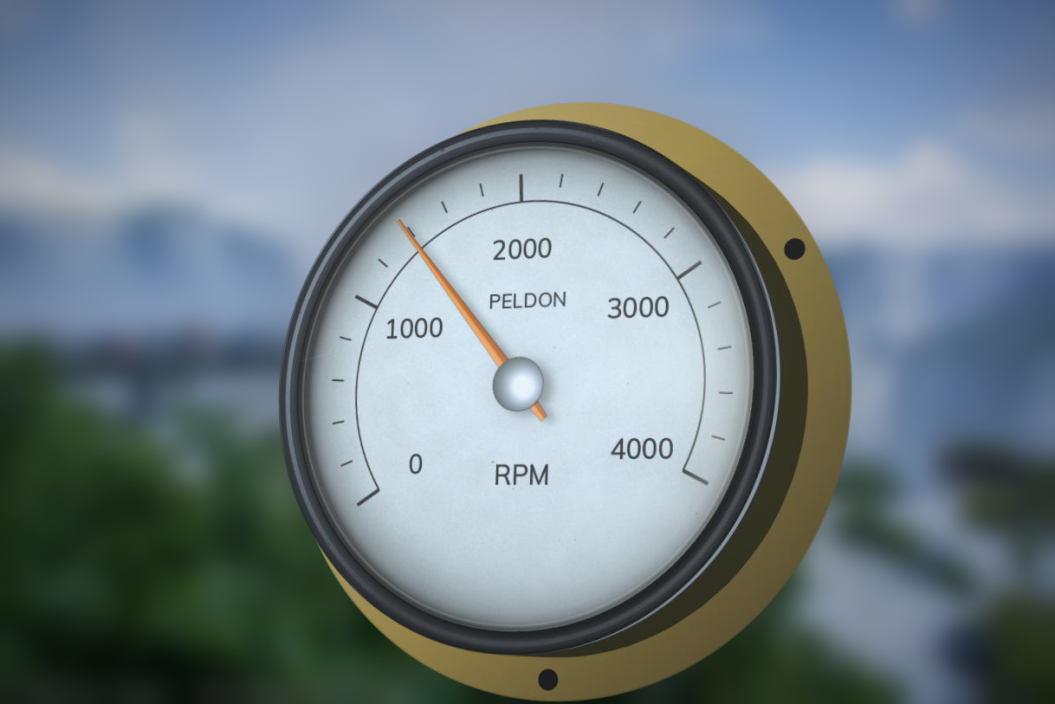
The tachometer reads {"value": 1400, "unit": "rpm"}
